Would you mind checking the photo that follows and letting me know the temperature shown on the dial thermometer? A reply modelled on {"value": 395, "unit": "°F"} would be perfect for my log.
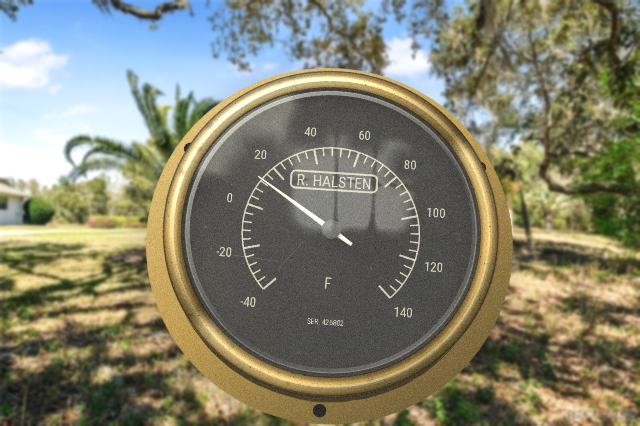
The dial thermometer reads {"value": 12, "unit": "°F"}
